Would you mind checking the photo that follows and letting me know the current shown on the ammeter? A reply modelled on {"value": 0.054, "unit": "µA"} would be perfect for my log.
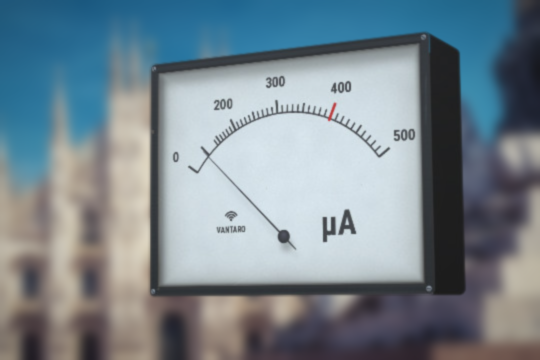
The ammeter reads {"value": 100, "unit": "µA"}
